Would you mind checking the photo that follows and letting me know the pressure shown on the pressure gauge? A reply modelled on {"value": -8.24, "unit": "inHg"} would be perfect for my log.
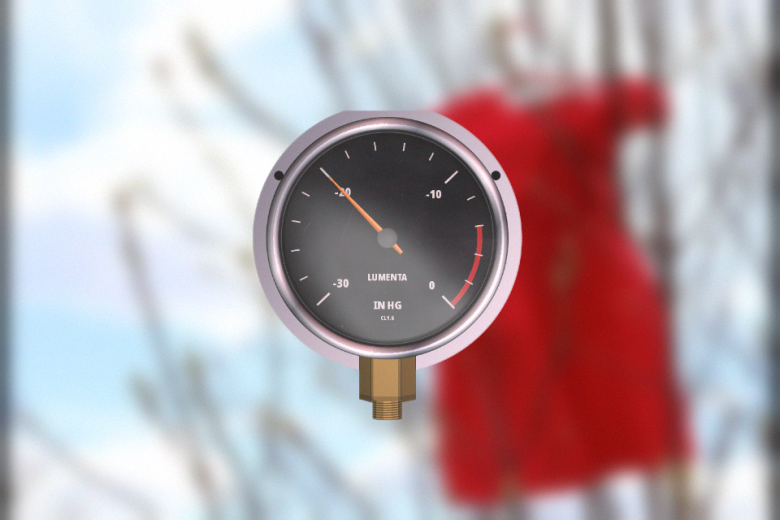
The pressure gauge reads {"value": -20, "unit": "inHg"}
